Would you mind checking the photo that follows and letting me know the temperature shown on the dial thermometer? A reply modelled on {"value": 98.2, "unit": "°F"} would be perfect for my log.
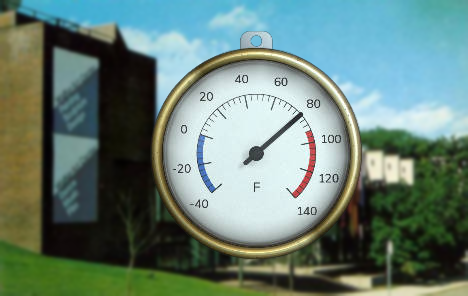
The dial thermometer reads {"value": 80, "unit": "°F"}
